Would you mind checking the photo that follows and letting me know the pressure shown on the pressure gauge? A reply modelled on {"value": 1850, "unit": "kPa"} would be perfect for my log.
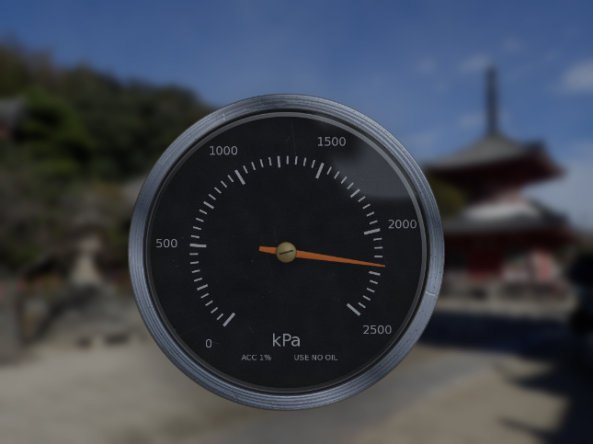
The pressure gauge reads {"value": 2200, "unit": "kPa"}
